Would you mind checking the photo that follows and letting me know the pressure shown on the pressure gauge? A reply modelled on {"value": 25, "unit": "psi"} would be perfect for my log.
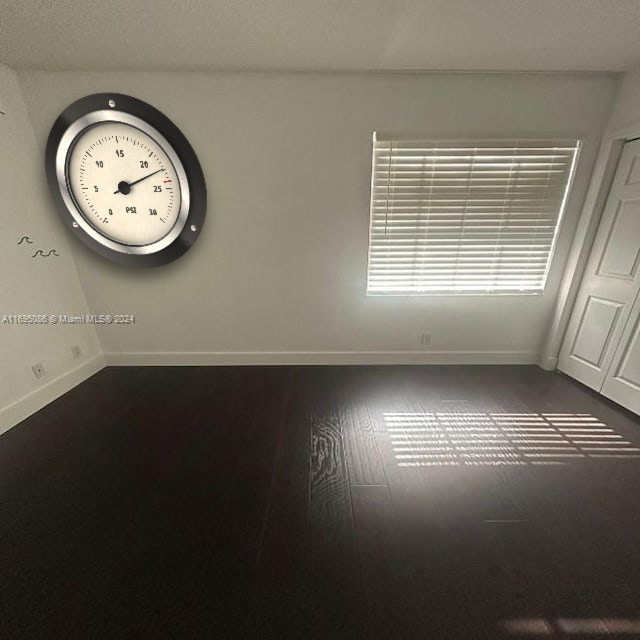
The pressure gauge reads {"value": 22.5, "unit": "psi"}
